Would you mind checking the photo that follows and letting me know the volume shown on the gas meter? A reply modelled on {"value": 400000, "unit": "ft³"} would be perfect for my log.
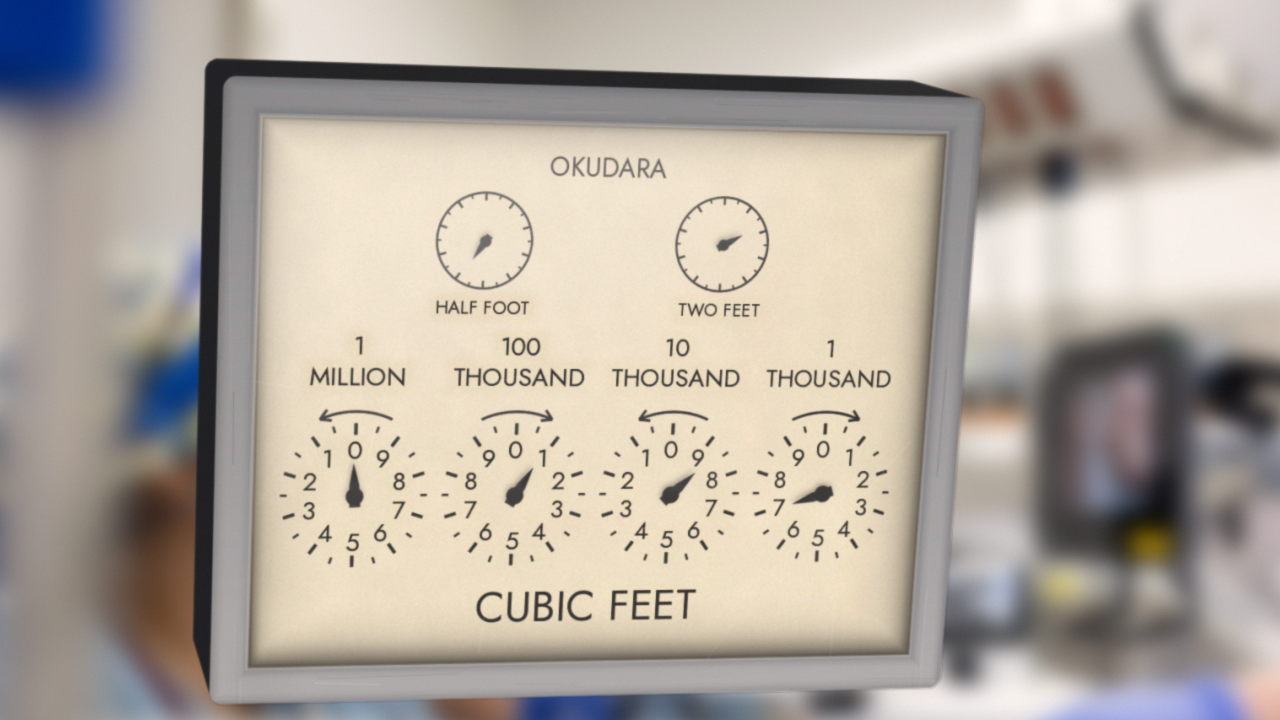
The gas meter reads {"value": 8700, "unit": "ft³"}
